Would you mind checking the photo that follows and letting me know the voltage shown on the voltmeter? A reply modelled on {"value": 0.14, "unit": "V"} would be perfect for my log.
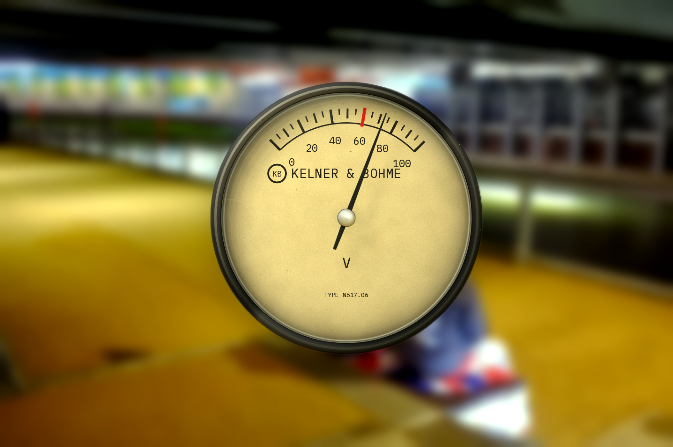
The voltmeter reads {"value": 72.5, "unit": "V"}
